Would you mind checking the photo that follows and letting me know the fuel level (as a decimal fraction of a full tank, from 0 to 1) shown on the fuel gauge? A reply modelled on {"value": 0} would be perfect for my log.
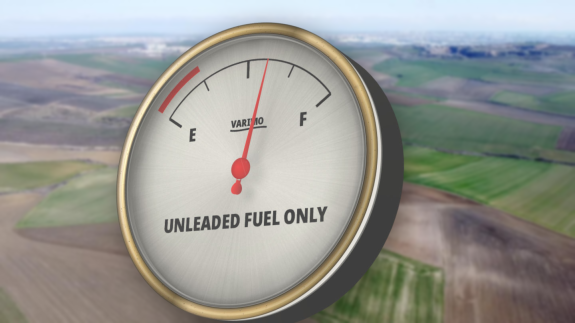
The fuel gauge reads {"value": 0.625}
